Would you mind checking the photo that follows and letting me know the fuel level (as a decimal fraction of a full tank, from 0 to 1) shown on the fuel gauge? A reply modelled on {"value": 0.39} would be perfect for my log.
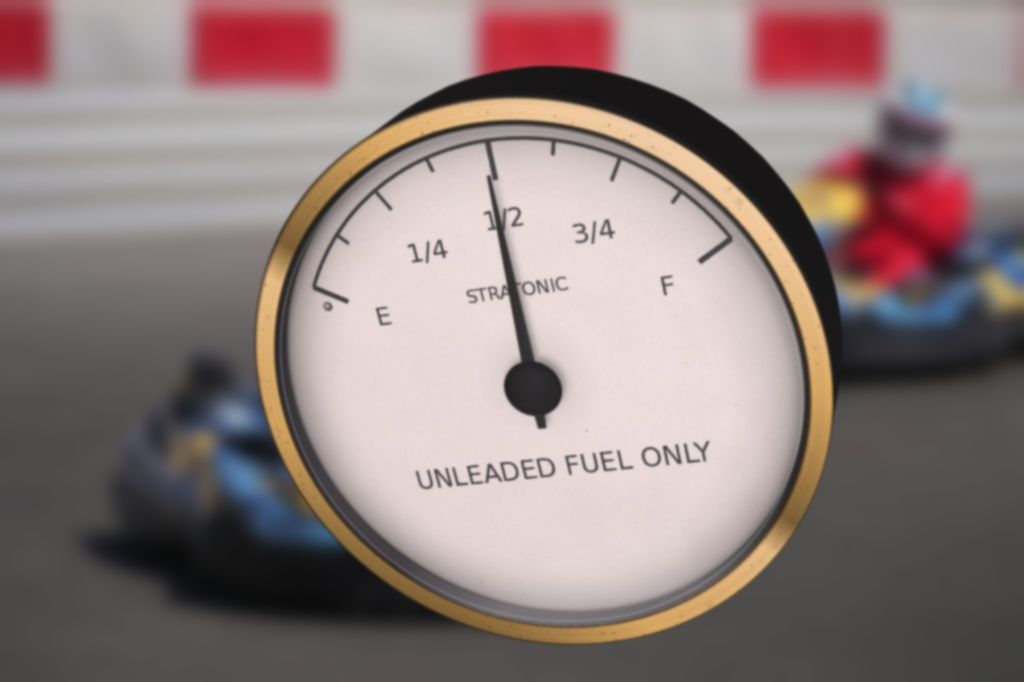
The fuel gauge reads {"value": 0.5}
